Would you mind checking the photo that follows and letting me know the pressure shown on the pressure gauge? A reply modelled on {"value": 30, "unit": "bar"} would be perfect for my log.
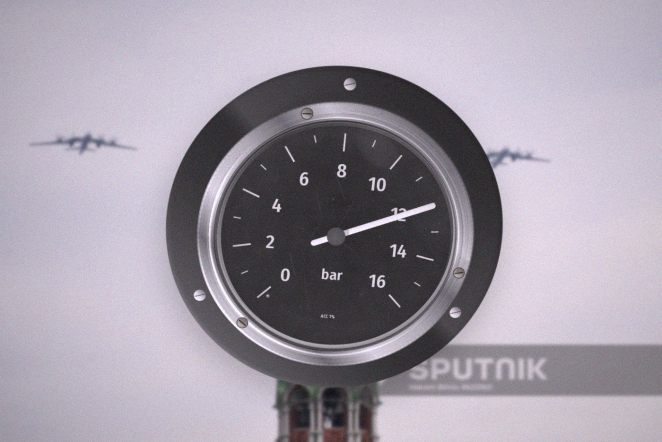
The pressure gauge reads {"value": 12, "unit": "bar"}
